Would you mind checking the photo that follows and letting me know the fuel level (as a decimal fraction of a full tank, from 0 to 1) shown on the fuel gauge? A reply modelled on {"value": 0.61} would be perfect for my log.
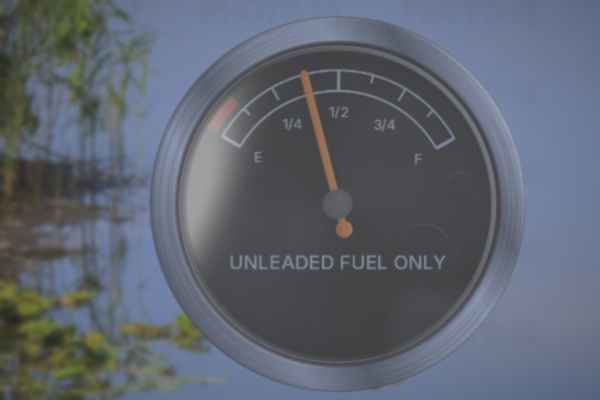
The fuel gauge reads {"value": 0.375}
